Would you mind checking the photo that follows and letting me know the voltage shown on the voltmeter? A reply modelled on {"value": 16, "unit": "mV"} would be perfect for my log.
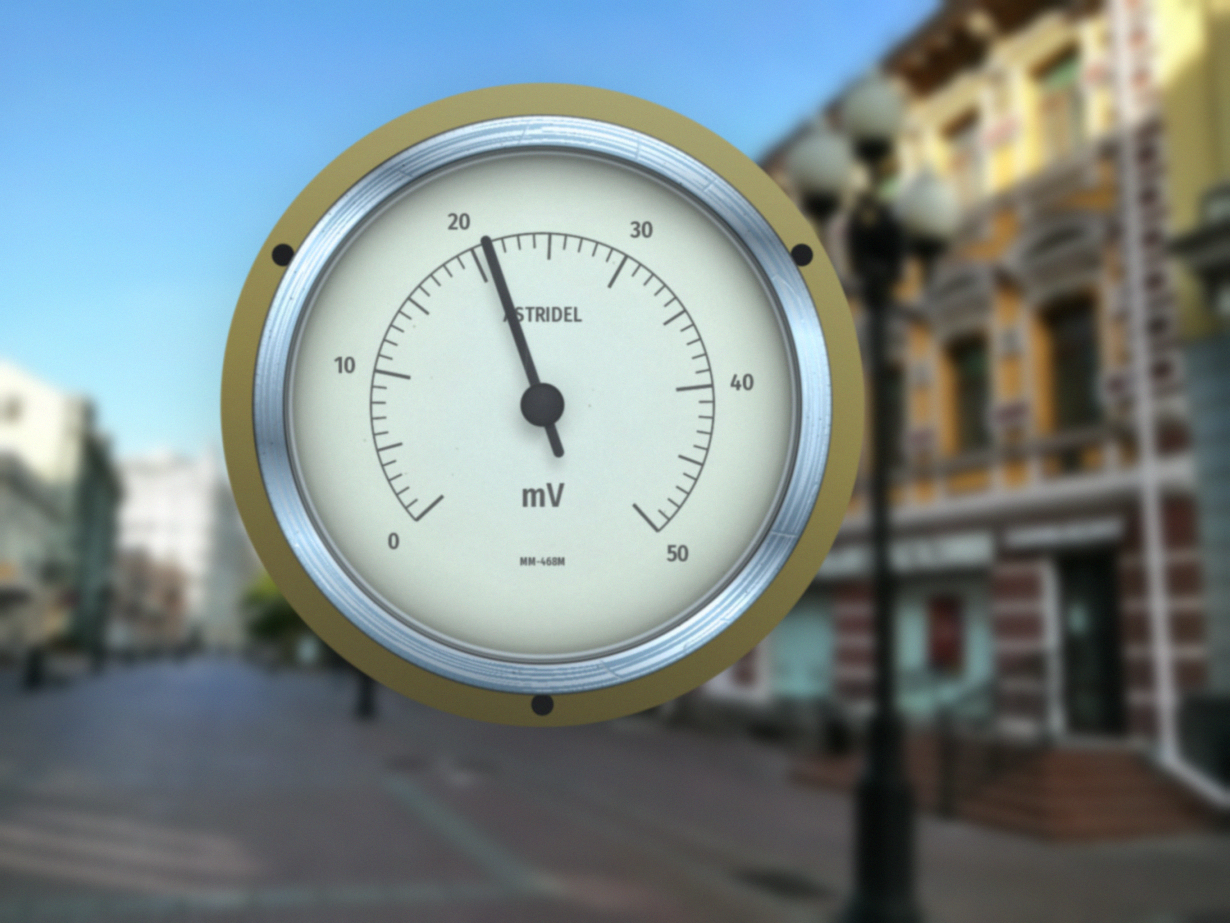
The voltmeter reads {"value": 21, "unit": "mV"}
